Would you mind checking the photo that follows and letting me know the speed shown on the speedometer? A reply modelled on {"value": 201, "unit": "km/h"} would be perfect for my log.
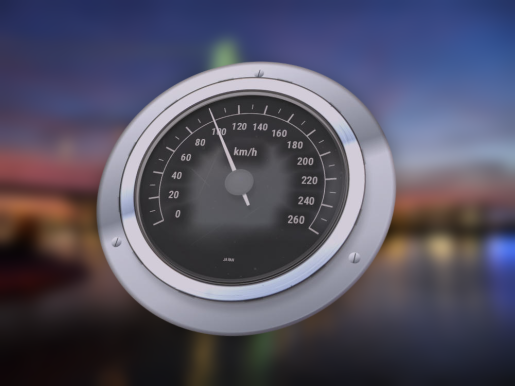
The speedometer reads {"value": 100, "unit": "km/h"}
